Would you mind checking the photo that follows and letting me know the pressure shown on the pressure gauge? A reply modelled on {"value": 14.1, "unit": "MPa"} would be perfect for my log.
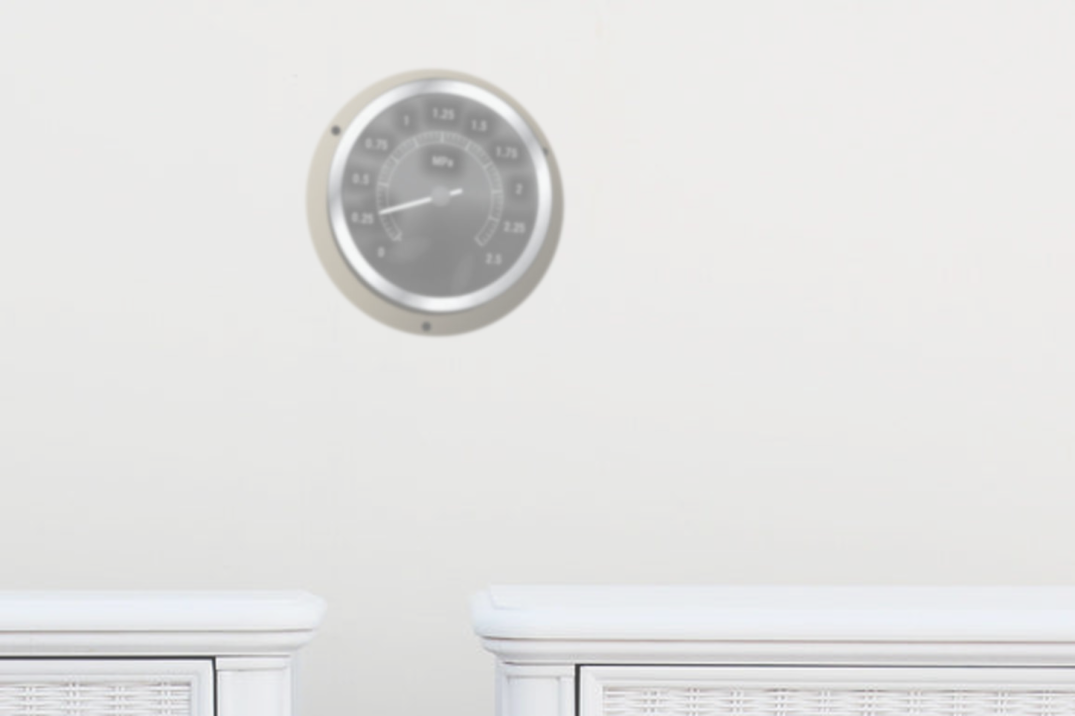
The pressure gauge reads {"value": 0.25, "unit": "MPa"}
